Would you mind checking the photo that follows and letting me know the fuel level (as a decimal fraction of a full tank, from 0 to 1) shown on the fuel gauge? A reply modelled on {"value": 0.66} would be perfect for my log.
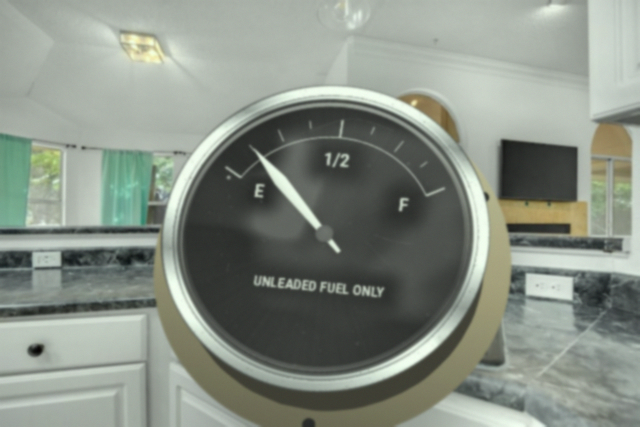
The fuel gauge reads {"value": 0.125}
